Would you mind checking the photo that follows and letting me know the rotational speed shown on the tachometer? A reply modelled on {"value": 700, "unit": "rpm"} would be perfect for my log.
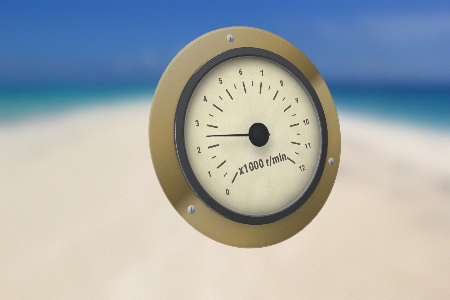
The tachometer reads {"value": 2500, "unit": "rpm"}
